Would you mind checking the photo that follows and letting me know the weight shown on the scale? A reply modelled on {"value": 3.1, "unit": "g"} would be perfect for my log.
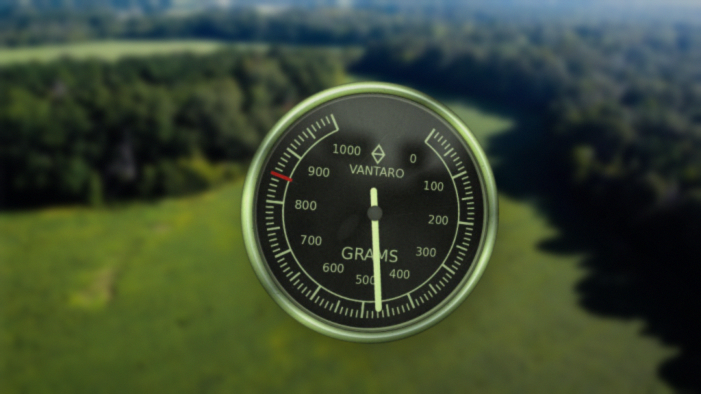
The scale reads {"value": 470, "unit": "g"}
